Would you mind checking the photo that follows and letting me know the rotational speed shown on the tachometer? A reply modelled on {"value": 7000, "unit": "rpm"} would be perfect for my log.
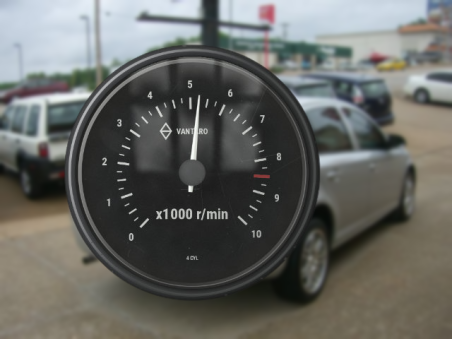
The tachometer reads {"value": 5250, "unit": "rpm"}
